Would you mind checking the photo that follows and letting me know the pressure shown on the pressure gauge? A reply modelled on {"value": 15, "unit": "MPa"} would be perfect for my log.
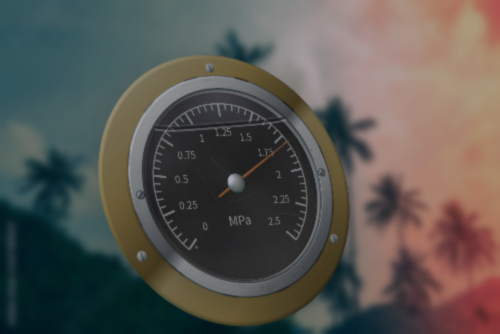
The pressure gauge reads {"value": 1.8, "unit": "MPa"}
